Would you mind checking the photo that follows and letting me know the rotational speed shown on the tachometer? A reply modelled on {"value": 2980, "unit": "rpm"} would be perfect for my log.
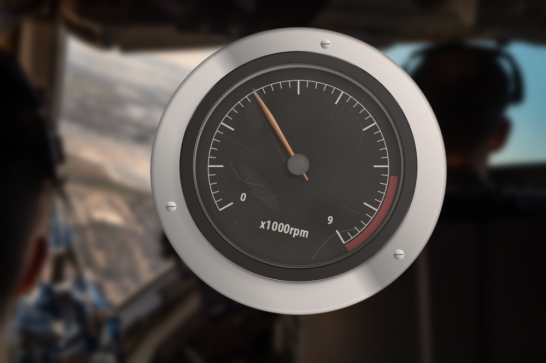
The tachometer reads {"value": 3000, "unit": "rpm"}
